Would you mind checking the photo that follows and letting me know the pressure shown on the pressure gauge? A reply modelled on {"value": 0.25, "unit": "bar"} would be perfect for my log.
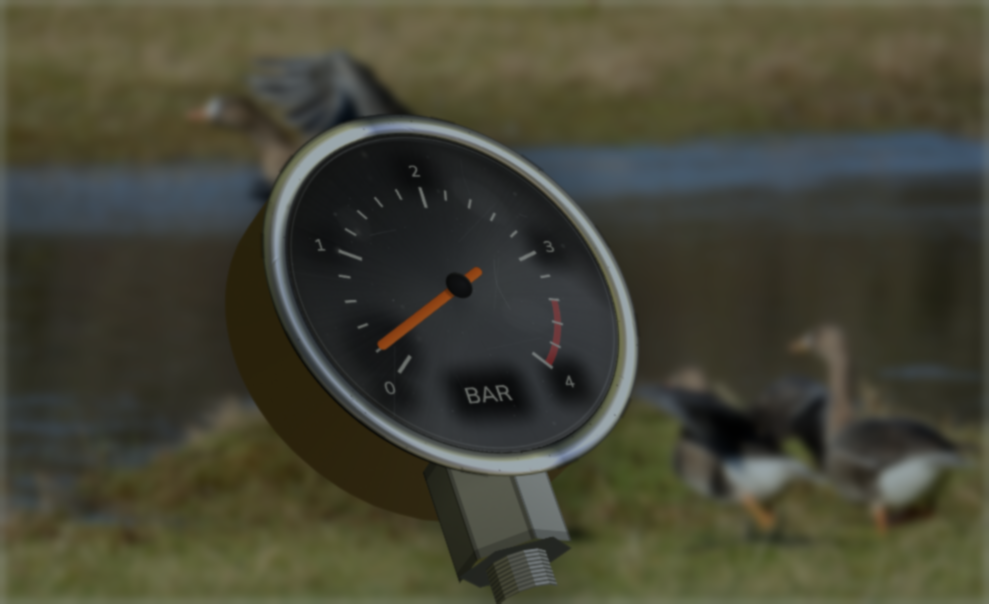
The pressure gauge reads {"value": 0.2, "unit": "bar"}
